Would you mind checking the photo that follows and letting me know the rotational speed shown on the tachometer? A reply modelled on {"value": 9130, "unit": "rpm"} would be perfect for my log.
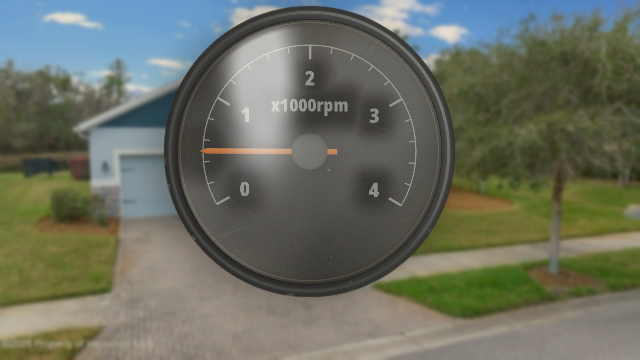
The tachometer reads {"value": 500, "unit": "rpm"}
